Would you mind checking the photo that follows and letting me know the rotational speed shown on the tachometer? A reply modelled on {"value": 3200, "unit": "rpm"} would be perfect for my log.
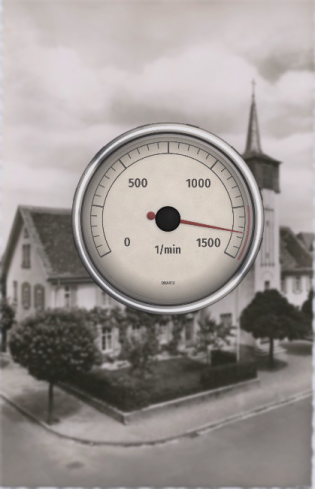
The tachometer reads {"value": 1375, "unit": "rpm"}
